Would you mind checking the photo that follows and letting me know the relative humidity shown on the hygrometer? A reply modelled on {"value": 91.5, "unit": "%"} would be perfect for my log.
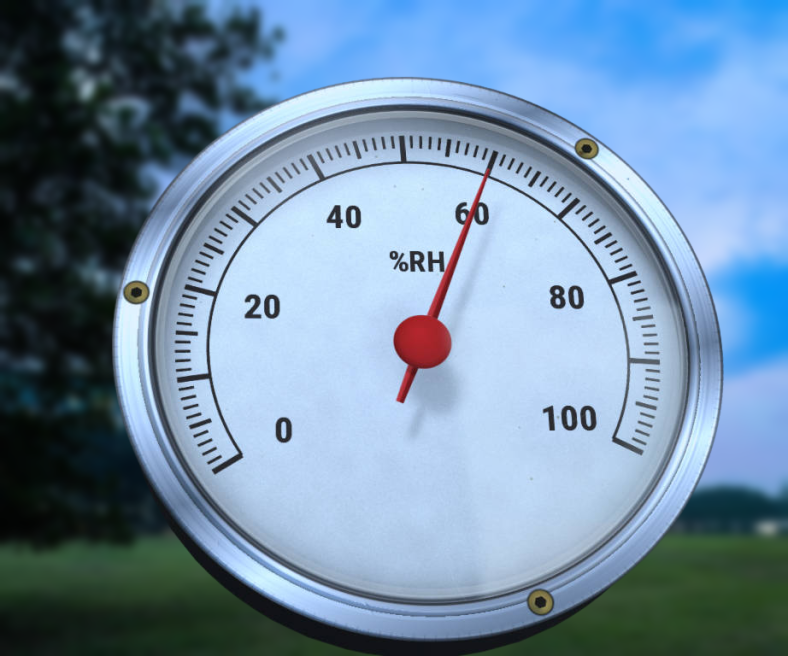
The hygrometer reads {"value": 60, "unit": "%"}
